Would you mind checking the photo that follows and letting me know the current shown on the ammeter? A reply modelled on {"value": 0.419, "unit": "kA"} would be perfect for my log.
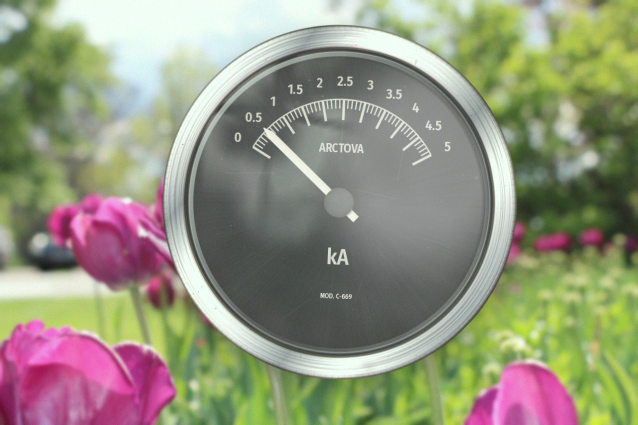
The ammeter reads {"value": 0.5, "unit": "kA"}
